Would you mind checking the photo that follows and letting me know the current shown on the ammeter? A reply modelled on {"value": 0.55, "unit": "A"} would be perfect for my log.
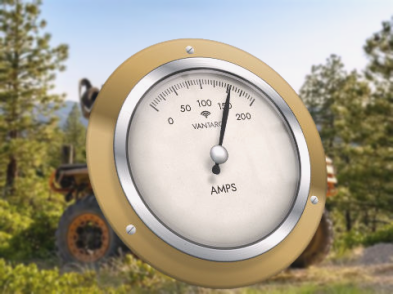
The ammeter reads {"value": 150, "unit": "A"}
